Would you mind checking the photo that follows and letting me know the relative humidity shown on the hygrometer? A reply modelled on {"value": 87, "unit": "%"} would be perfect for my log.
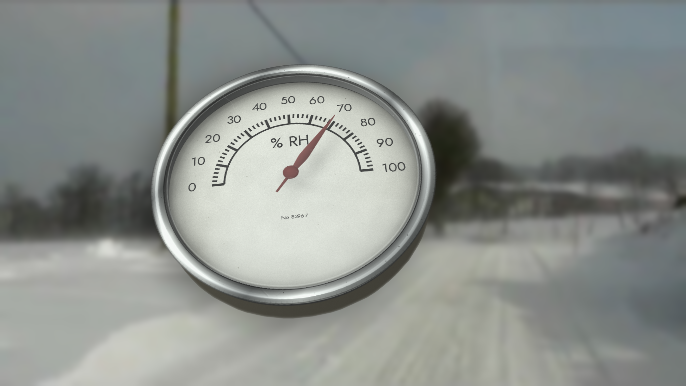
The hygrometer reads {"value": 70, "unit": "%"}
